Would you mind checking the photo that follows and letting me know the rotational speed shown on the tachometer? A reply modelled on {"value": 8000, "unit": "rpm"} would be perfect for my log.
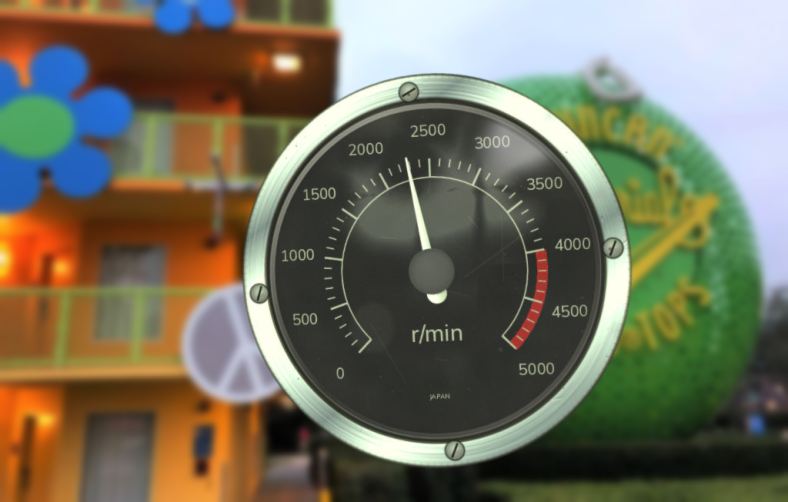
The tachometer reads {"value": 2300, "unit": "rpm"}
